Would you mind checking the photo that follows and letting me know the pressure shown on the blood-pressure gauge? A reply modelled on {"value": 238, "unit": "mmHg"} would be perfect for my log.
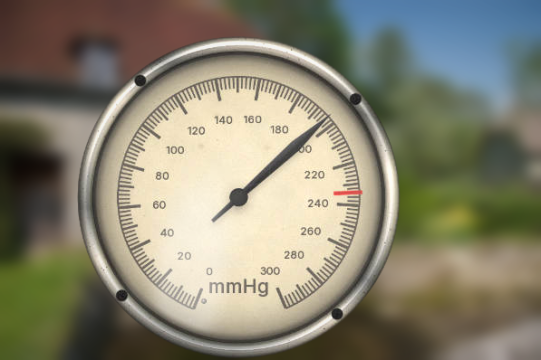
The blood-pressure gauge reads {"value": 196, "unit": "mmHg"}
